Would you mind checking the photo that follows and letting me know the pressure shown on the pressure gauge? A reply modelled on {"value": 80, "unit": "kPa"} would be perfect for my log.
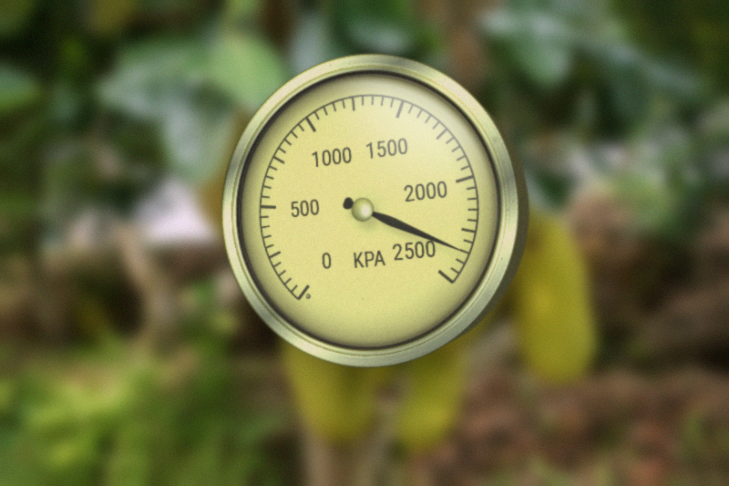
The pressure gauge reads {"value": 2350, "unit": "kPa"}
